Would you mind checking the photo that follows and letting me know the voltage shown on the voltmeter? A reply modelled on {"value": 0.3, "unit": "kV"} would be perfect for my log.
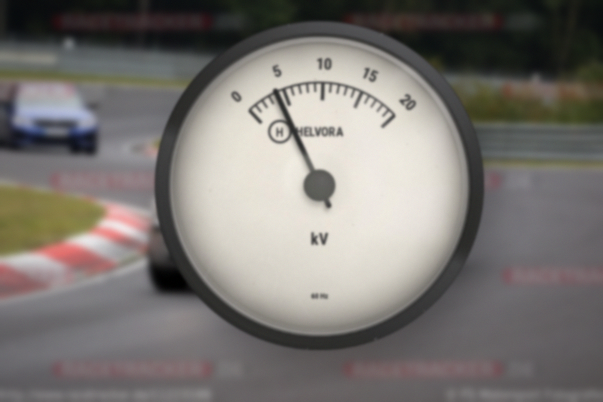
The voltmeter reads {"value": 4, "unit": "kV"}
